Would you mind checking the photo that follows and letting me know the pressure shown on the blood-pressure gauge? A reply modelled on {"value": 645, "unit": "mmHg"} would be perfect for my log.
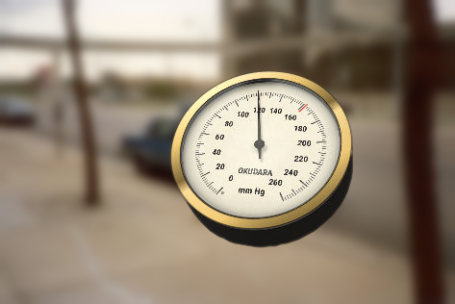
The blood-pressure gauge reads {"value": 120, "unit": "mmHg"}
